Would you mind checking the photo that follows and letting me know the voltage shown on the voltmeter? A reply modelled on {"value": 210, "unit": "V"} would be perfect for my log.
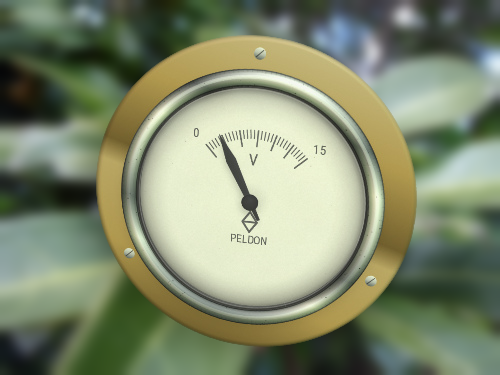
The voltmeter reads {"value": 2.5, "unit": "V"}
